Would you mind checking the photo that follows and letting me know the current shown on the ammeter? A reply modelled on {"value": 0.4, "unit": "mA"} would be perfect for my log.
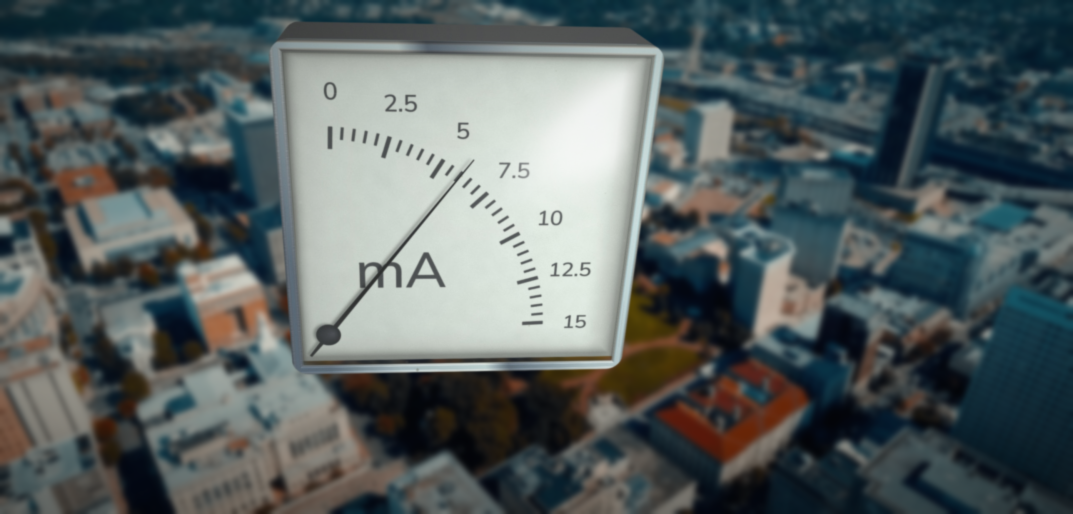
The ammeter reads {"value": 6, "unit": "mA"}
